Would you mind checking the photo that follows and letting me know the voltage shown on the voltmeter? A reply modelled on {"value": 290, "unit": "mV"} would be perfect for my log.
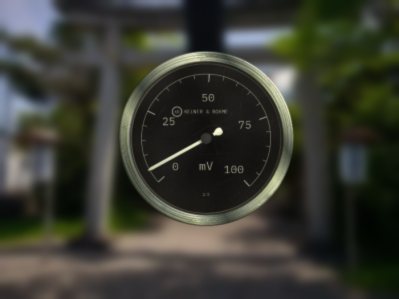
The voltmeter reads {"value": 5, "unit": "mV"}
